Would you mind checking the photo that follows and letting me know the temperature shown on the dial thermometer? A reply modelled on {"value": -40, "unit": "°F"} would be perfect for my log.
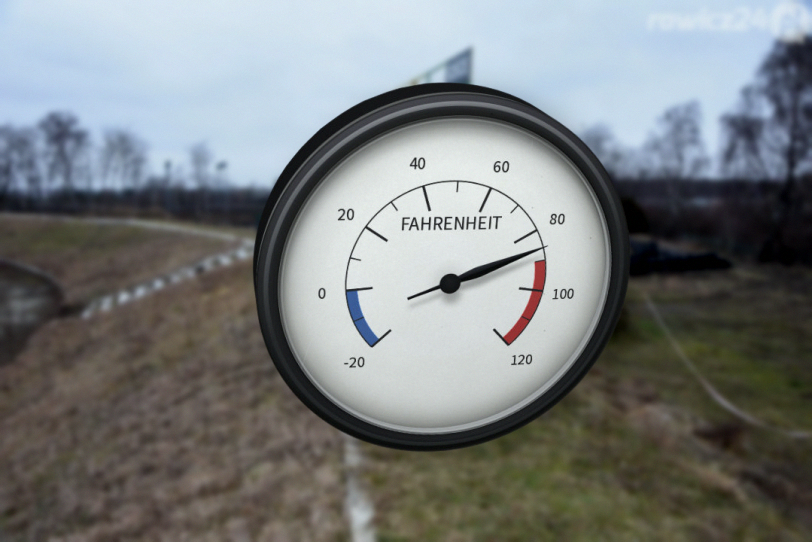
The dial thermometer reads {"value": 85, "unit": "°F"}
